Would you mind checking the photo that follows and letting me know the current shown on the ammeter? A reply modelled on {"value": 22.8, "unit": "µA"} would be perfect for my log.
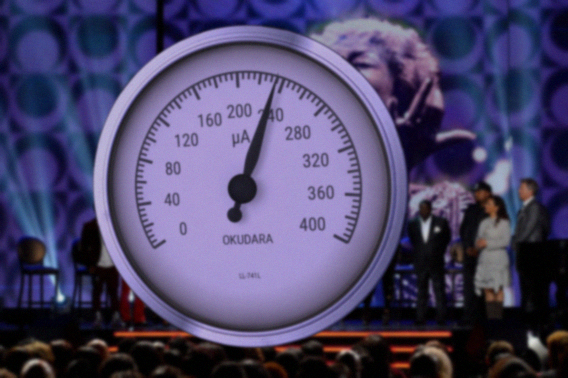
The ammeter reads {"value": 235, "unit": "µA"}
